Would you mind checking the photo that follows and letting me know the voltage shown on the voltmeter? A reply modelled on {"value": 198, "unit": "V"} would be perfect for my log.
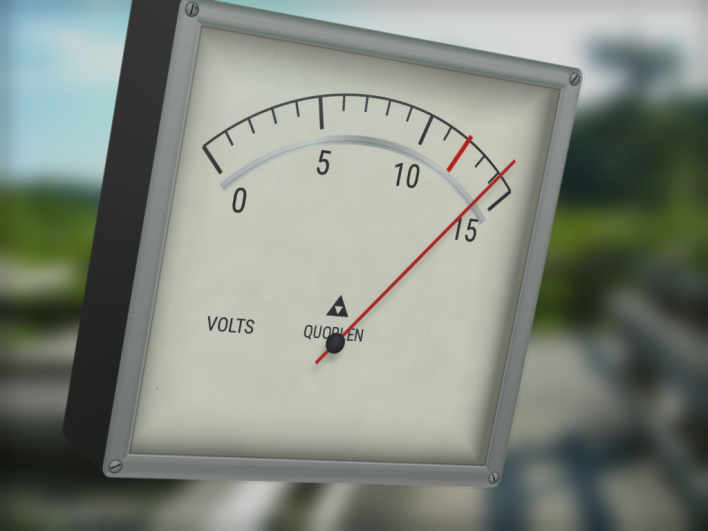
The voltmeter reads {"value": 14, "unit": "V"}
